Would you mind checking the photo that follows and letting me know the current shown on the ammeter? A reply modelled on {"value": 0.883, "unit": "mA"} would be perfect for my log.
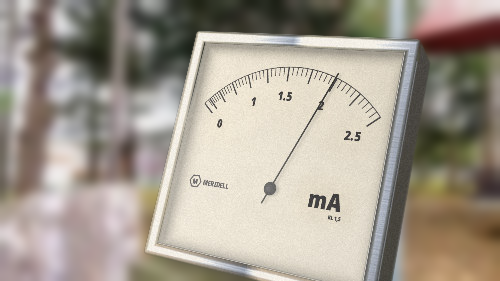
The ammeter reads {"value": 2, "unit": "mA"}
